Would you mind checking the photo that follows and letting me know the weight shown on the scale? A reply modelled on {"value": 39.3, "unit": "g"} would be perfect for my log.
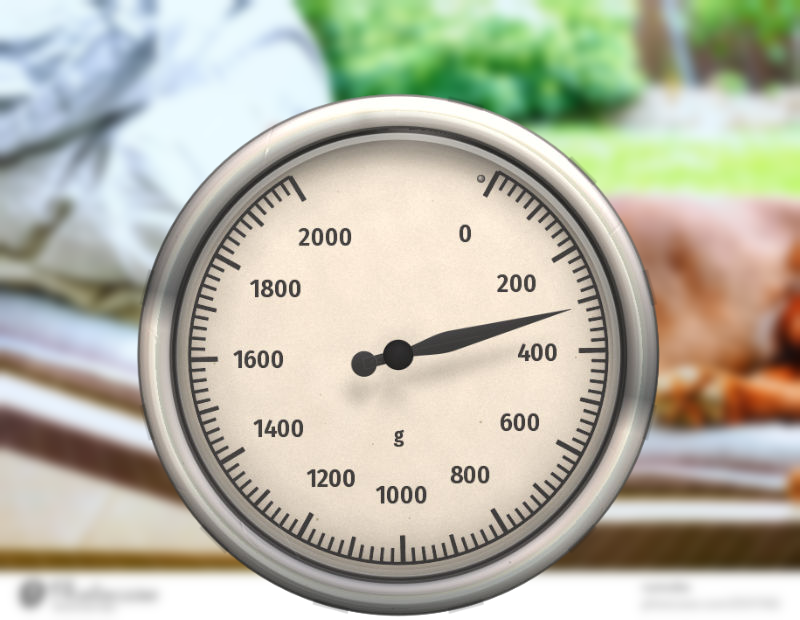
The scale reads {"value": 310, "unit": "g"}
